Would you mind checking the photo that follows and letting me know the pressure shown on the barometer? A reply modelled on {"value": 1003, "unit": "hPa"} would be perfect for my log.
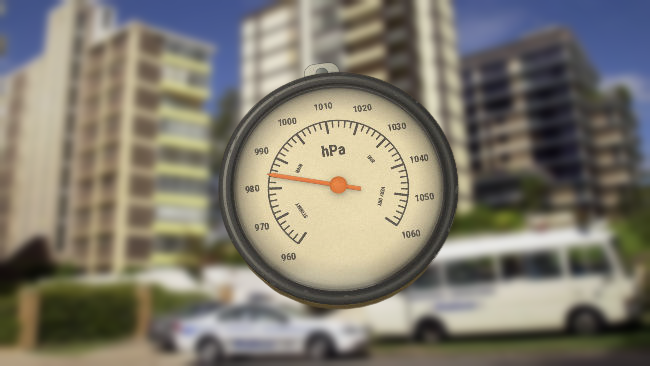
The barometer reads {"value": 984, "unit": "hPa"}
